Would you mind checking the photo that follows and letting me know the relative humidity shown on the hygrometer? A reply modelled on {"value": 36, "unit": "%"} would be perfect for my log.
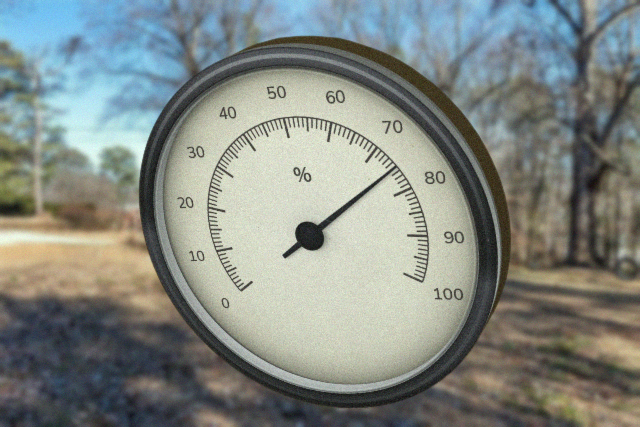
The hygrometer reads {"value": 75, "unit": "%"}
